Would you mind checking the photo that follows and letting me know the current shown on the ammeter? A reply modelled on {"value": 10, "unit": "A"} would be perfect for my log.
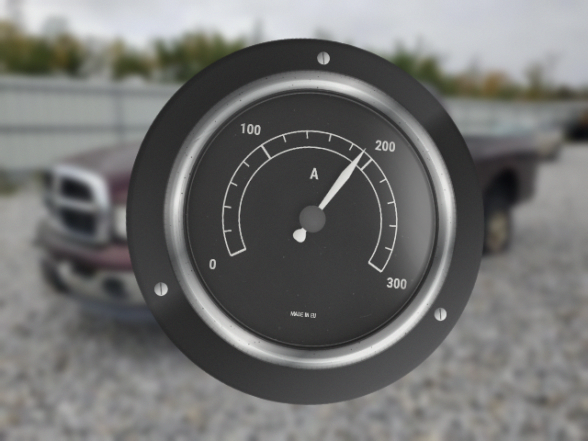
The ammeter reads {"value": 190, "unit": "A"}
